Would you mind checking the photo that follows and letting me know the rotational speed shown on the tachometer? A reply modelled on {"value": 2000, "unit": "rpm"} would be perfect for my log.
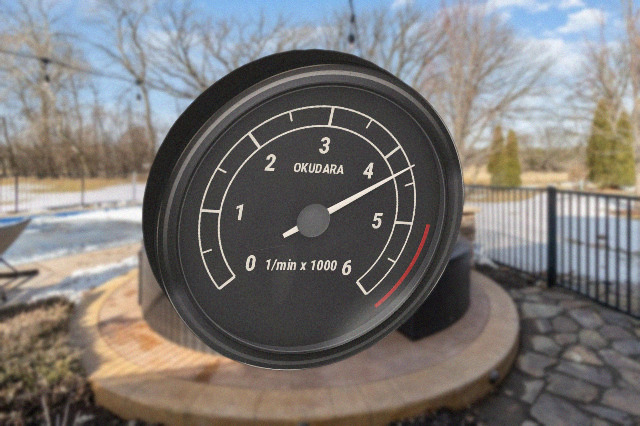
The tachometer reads {"value": 4250, "unit": "rpm"}
